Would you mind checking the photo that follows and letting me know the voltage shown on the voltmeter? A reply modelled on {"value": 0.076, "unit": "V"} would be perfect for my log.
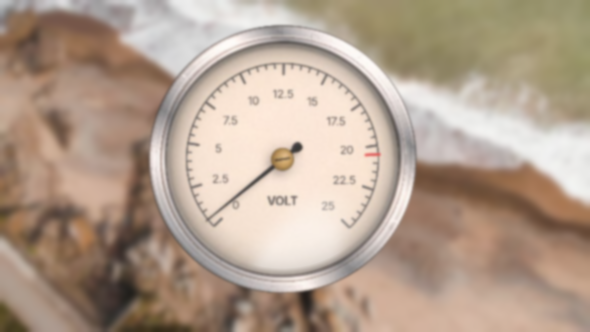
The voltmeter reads {"value": 0.5, "unit": "V"}
